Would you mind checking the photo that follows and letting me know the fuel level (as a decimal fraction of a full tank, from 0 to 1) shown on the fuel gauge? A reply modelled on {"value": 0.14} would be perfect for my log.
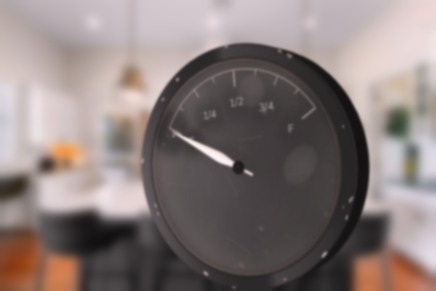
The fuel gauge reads {"value": 0}
